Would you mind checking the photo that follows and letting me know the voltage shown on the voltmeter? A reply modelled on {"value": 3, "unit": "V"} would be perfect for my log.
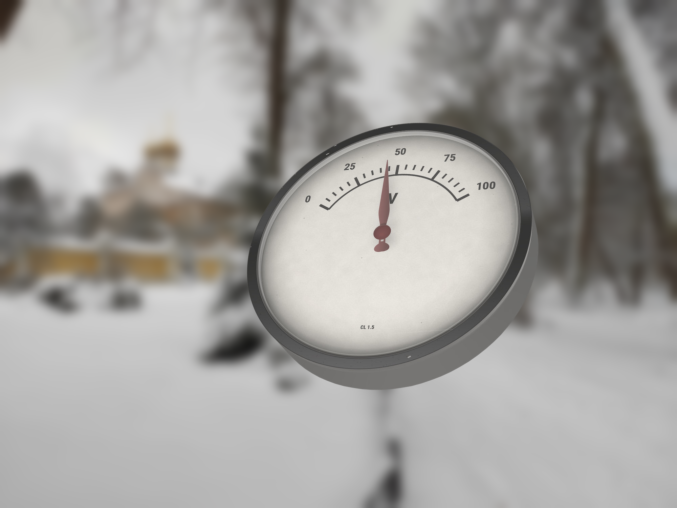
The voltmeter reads {"value": 45, "unit": "V"}
